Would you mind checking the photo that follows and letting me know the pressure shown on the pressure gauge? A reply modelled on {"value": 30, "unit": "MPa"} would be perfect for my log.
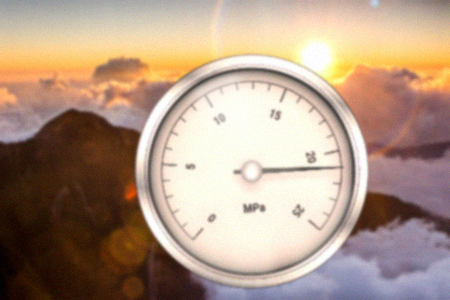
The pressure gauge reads {"value": 21, "unit": "MPa"}
